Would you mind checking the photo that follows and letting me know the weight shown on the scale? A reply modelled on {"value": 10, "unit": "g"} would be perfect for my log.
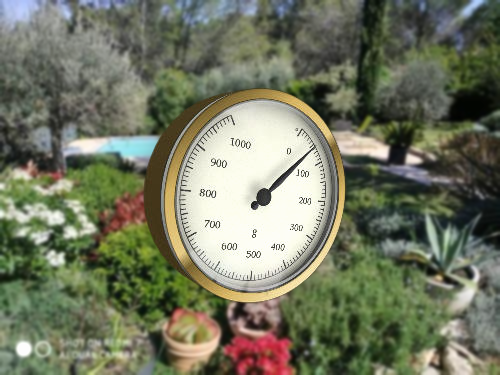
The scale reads {"value": 50, "unit": "g"}
